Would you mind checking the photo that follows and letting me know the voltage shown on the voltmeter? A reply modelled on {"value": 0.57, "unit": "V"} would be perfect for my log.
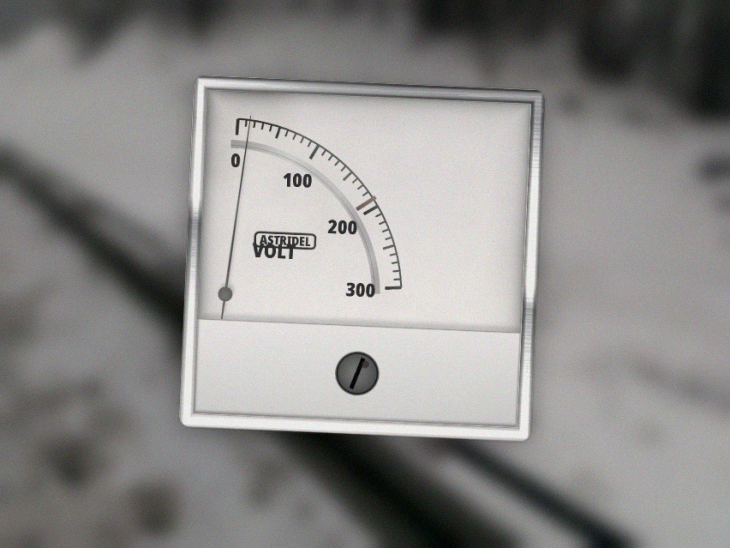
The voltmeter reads {"value": 15, "unit": "V"}
